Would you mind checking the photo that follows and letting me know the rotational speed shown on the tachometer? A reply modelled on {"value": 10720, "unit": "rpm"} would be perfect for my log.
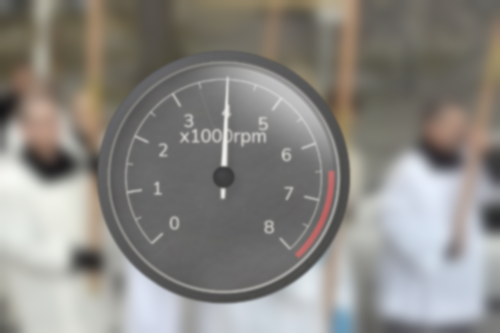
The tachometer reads {"value": 4000, "unit": "rpm"}
